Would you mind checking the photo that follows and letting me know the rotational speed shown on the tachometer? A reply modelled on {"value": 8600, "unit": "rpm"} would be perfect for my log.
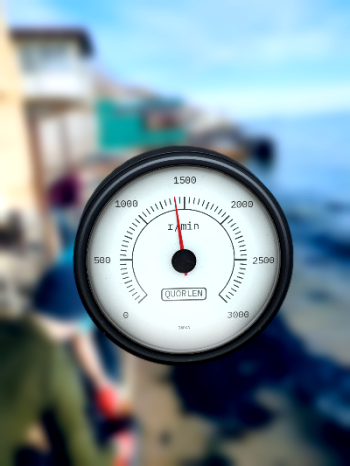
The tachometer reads {"value": 1400, "unit": "rpm"}
